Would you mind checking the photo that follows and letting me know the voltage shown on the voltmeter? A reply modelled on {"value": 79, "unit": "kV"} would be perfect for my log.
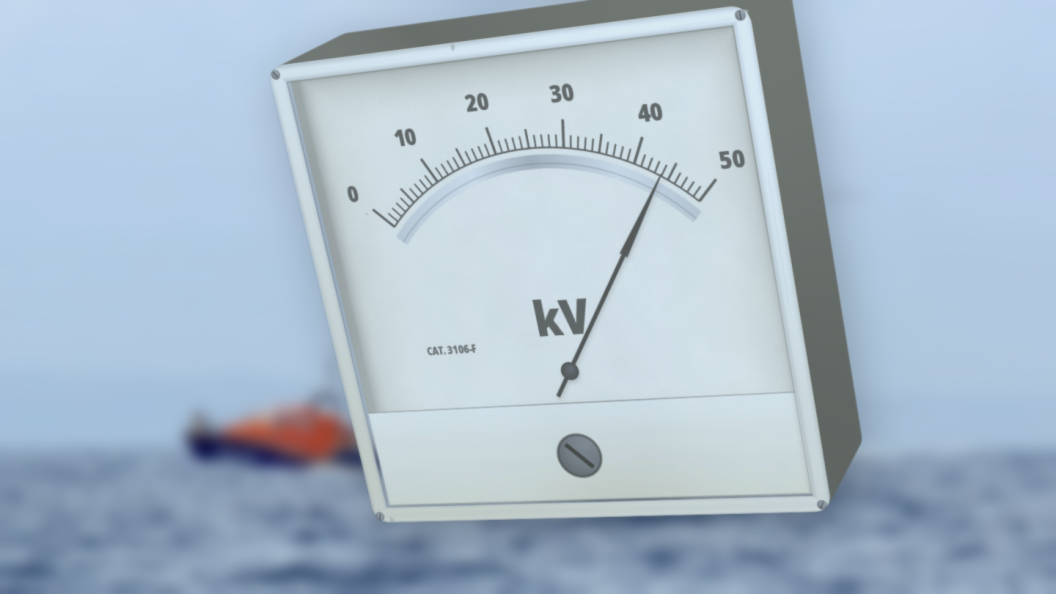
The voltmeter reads {"value": 44, "unit": "kV"}
